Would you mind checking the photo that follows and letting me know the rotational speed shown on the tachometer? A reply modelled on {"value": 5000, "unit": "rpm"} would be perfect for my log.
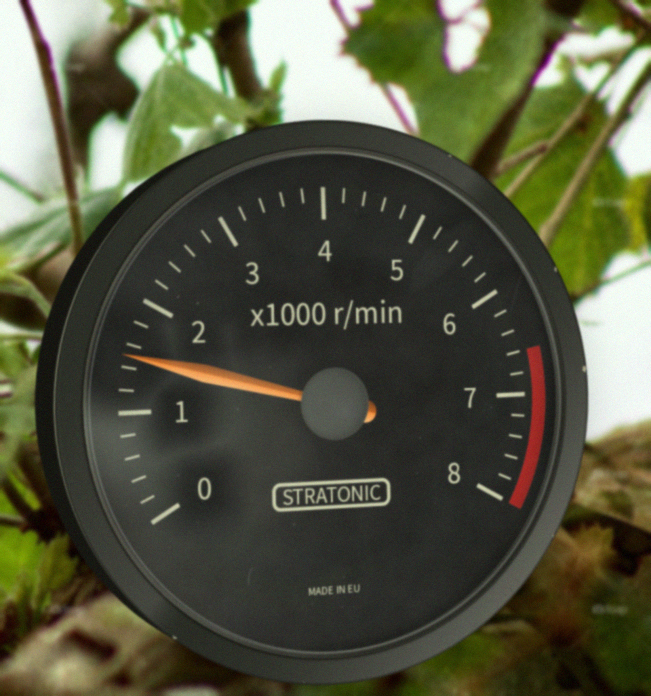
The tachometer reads {"value": 1500, "unit": "rpm"}
